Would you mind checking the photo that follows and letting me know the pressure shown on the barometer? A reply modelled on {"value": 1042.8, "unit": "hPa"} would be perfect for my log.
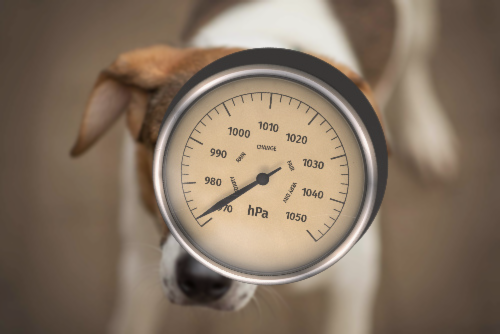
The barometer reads {"value": 972, "unit": "hPa"}
